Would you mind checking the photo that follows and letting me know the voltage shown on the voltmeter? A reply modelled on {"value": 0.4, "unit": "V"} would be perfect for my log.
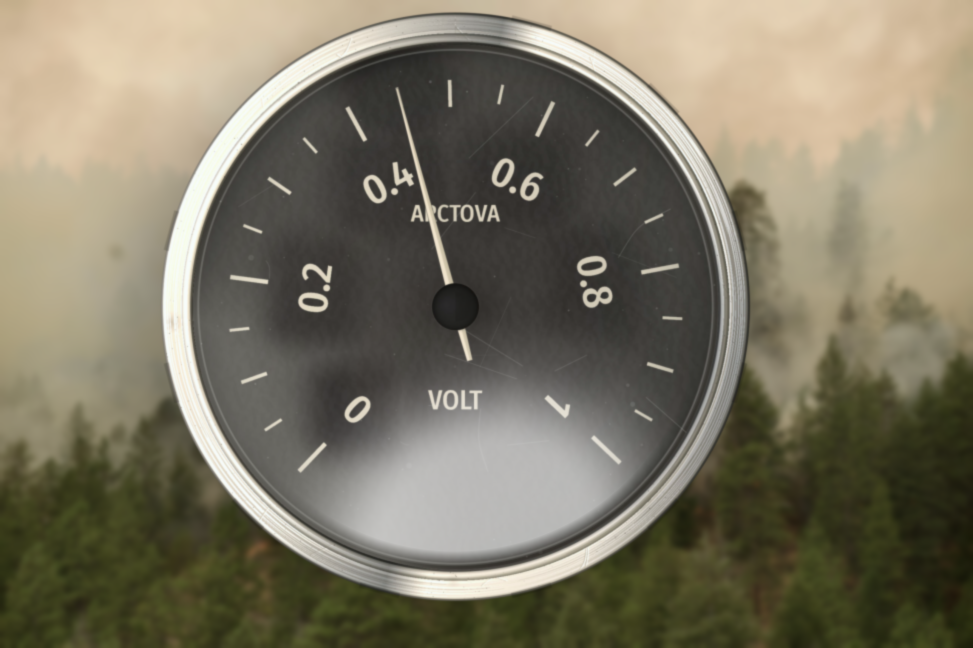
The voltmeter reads {"value": 0.45, "unit": "V"}
